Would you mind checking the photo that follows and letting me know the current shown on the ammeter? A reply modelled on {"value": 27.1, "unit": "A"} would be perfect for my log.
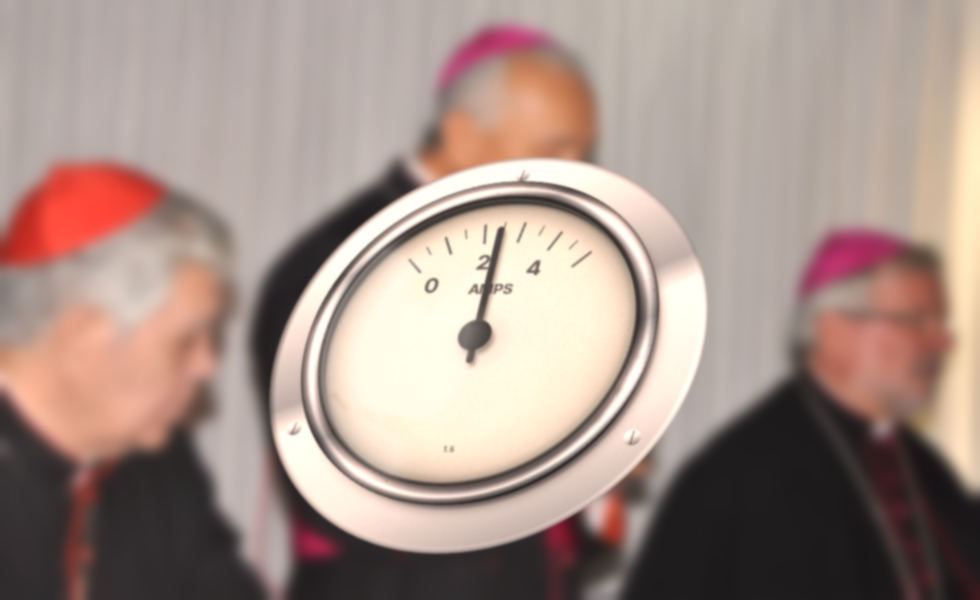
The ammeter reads {"value": 2.5, "unit": "A"}
